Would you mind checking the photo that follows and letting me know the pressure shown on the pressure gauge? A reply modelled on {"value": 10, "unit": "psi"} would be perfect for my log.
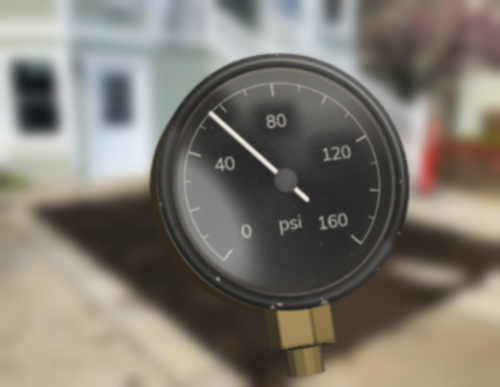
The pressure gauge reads {"value": 55, "unit": "psi"}
